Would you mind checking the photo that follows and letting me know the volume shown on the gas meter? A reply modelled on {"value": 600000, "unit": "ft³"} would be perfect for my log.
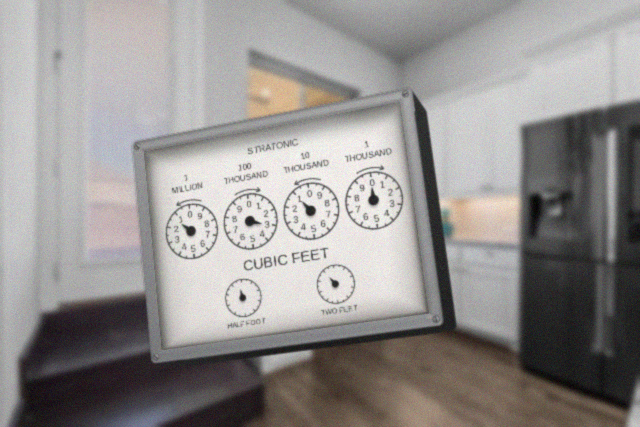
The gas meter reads {"value": 131000, "unit": "ft³"}
